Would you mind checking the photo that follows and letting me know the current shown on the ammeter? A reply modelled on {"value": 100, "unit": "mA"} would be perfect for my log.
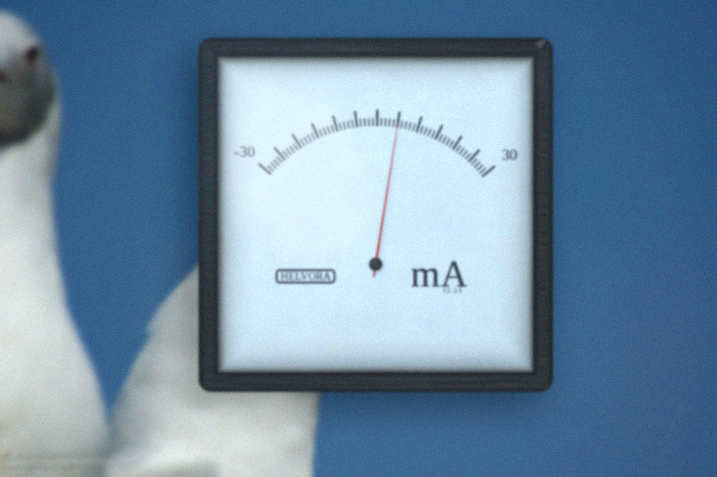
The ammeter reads {"value": 5, "unit": "mA"}
